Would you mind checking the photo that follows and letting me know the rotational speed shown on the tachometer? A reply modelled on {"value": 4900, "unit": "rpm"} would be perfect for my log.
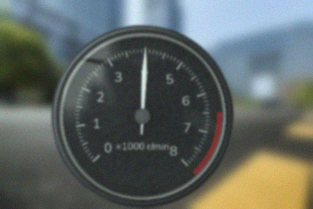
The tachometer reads {"value": 4000, "unit": "rpm"}
